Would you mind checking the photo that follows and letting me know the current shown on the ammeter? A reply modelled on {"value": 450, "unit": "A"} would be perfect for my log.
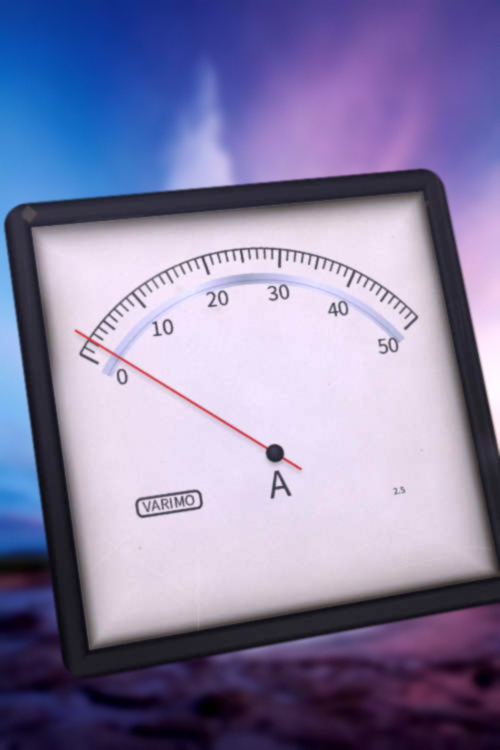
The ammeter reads {"value": 2, "unit": "A"}
